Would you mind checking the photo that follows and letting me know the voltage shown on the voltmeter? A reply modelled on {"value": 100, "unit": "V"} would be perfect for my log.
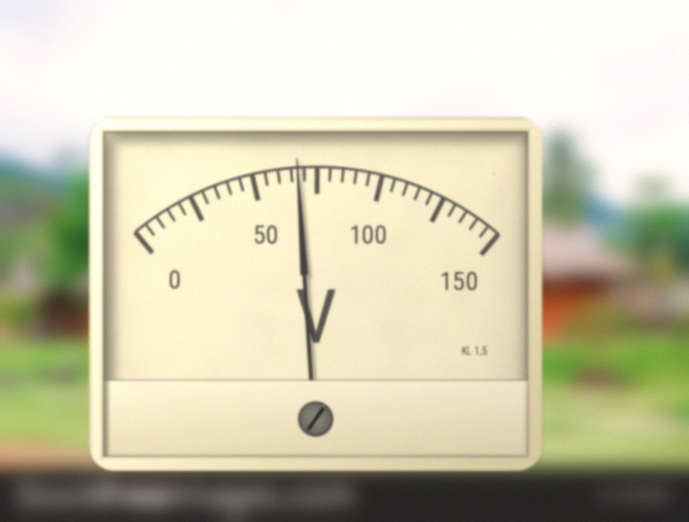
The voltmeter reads {"value": 67.5, "unit": "V"}
